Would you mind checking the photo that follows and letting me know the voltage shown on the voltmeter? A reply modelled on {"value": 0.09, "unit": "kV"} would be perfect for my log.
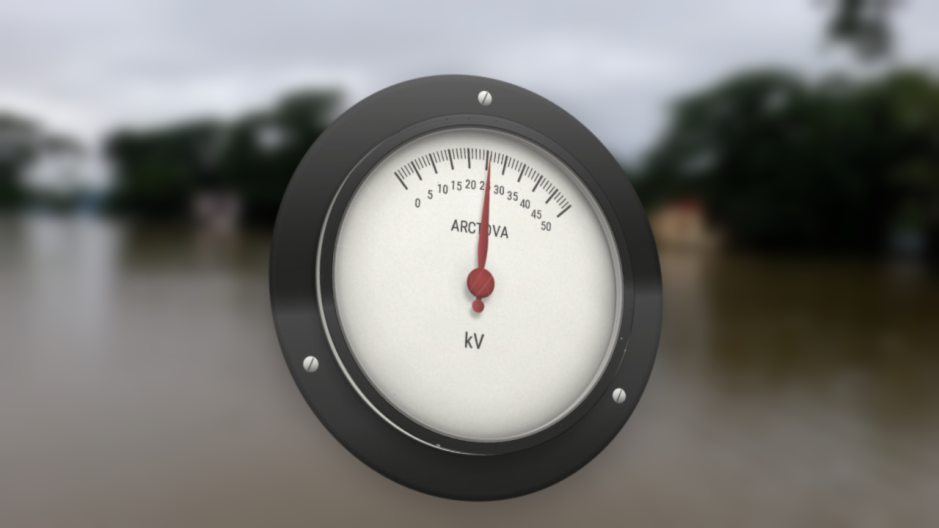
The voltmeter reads {"value": 25, "unit": "kV"}
